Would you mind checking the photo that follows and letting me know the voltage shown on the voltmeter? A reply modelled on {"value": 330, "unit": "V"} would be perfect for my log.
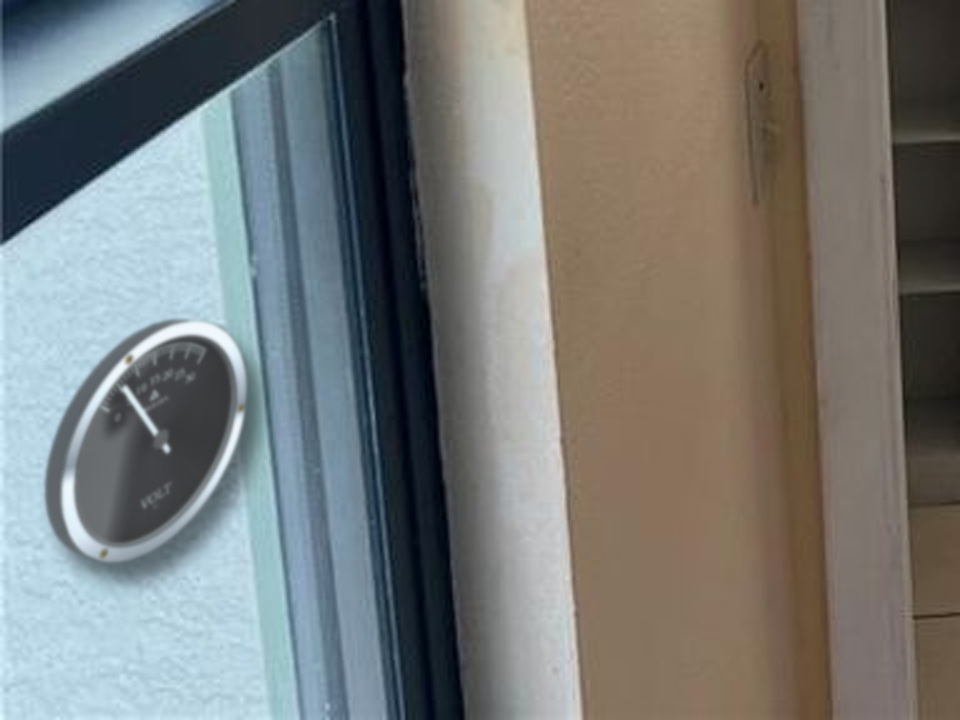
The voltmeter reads {"value": 5, "unit": "V"}
